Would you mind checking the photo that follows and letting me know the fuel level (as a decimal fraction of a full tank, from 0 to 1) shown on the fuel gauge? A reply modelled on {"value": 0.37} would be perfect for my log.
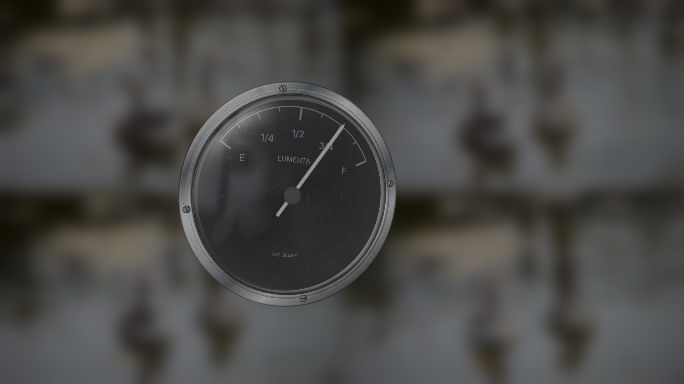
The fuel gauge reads {"value": 0.75}
